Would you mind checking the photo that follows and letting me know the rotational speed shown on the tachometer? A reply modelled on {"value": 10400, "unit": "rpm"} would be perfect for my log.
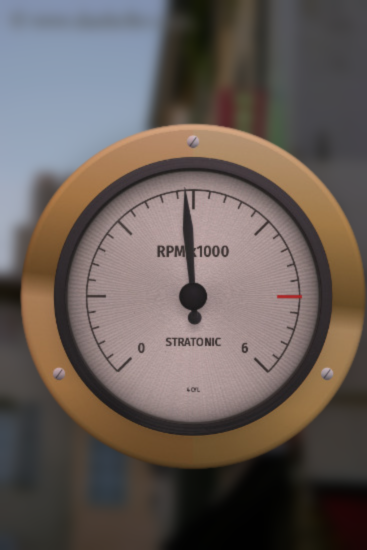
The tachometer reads {"value": 2900, "unit": "rpm"}
